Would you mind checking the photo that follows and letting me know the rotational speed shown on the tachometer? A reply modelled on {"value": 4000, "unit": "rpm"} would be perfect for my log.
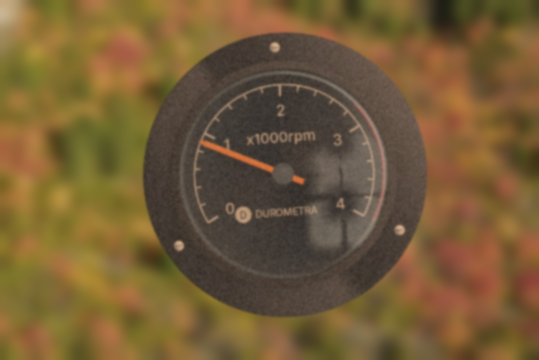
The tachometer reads {"value": 900, "unit": "rpm"}
